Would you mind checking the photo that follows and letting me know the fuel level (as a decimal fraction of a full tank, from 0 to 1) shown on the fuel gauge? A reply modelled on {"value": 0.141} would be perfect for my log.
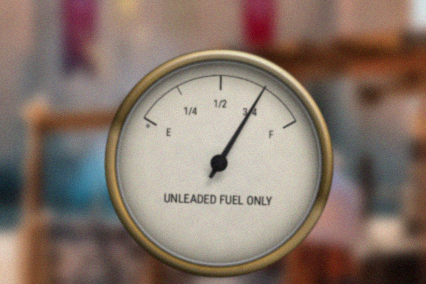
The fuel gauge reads {"value": 0.75}
